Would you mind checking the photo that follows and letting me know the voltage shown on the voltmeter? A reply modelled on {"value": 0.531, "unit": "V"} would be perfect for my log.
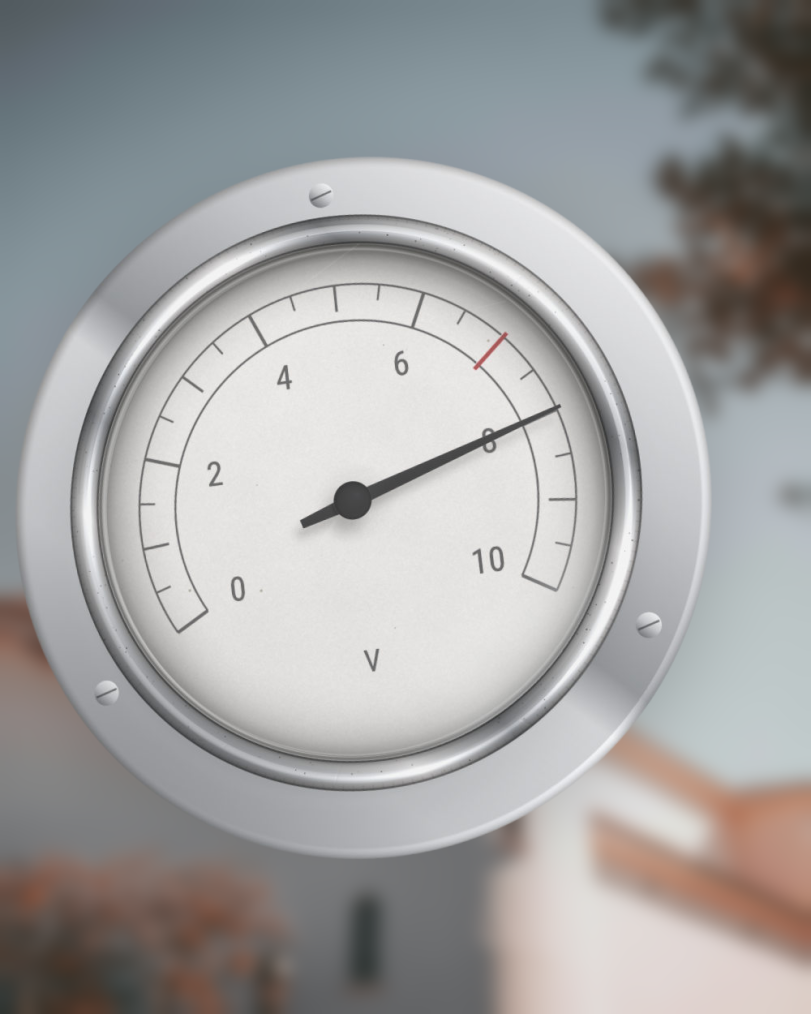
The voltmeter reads {"value": 8, "unit": "V"}
